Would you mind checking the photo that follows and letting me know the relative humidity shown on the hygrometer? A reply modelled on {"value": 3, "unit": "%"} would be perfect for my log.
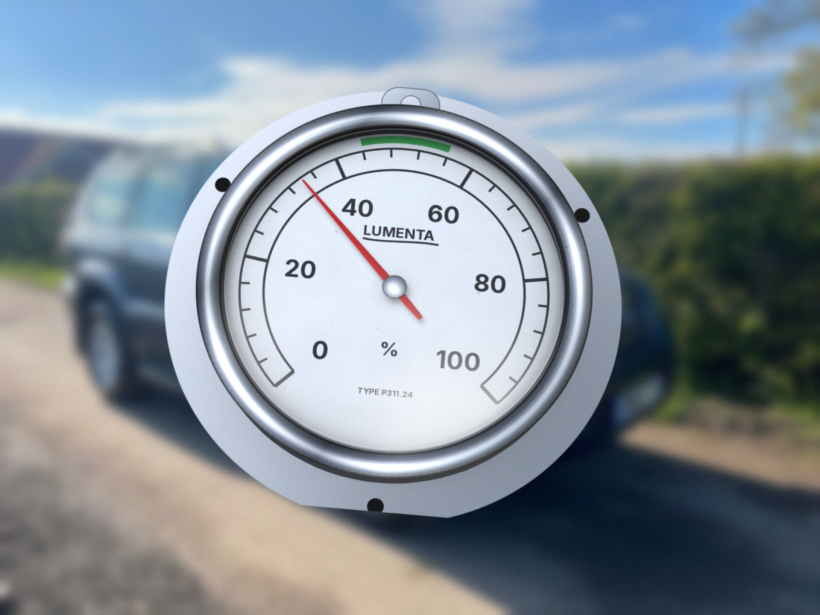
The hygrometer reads {"value": 34, "unit": "%"}
